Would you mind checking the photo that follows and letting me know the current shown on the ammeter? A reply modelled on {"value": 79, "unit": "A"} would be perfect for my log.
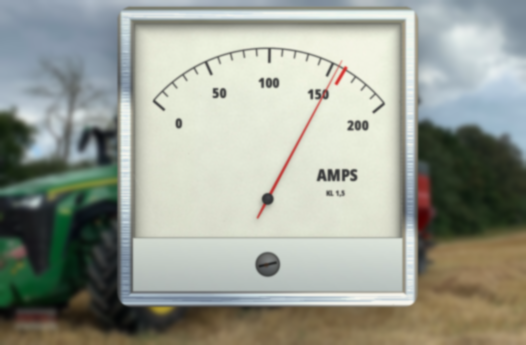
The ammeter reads {"value": 155, "unit": "A"}
